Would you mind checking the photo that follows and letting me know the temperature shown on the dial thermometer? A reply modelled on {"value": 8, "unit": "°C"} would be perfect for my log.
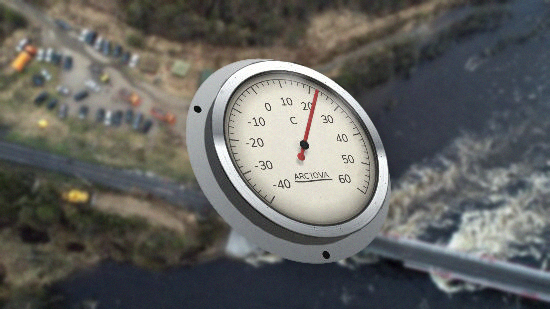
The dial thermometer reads {"value": 22, "unit": "°C"}
